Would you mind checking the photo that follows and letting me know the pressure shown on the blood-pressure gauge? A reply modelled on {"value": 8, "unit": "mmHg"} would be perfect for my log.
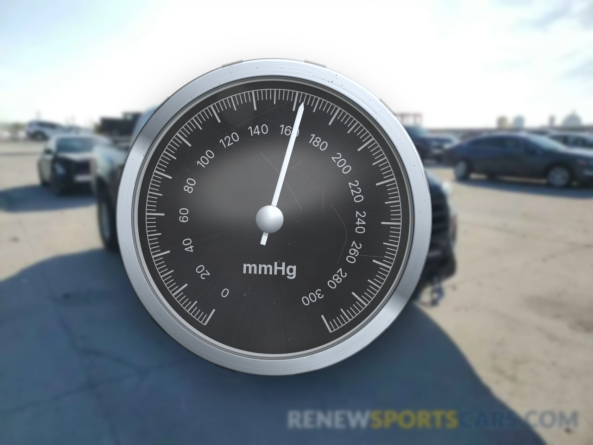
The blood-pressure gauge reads {"value": 164, "unit": "mmHg"}
